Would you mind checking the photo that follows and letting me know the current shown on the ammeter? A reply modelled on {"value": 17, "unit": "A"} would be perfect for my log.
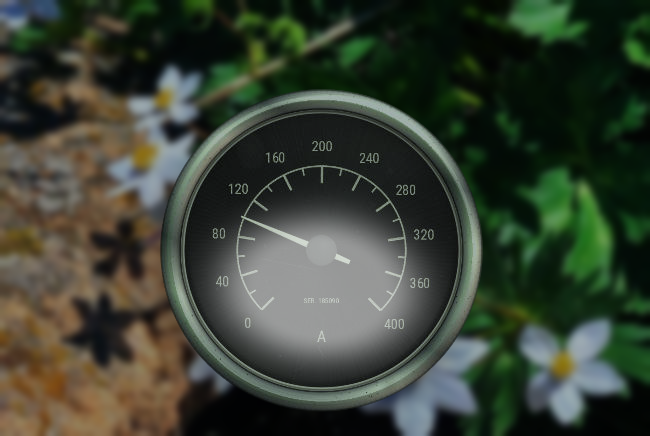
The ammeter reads {"value": 100, "unit": "A"}
